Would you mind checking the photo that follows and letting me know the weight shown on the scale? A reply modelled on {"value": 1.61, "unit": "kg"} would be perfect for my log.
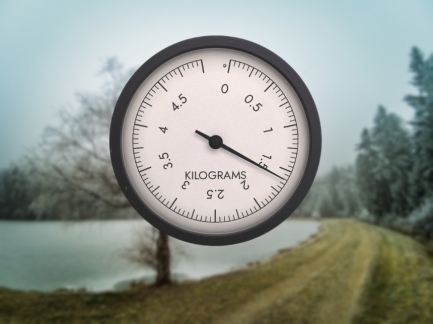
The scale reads {"value": 1.6, "unit": "kg"}
